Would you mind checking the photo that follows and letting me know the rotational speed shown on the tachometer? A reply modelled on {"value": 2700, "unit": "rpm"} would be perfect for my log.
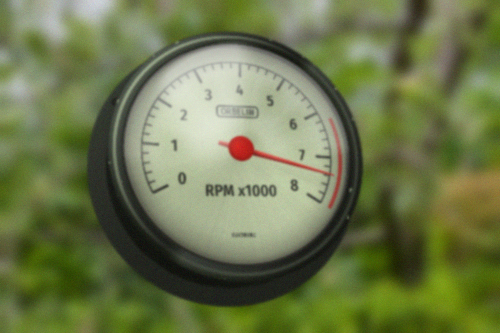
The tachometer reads {"value": 7400, "unit": "rpm"}
